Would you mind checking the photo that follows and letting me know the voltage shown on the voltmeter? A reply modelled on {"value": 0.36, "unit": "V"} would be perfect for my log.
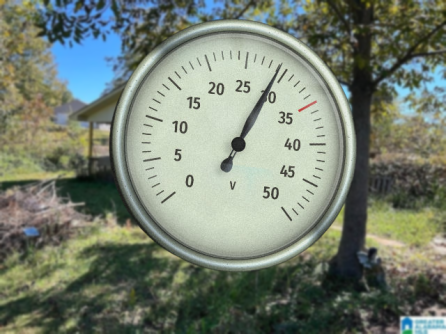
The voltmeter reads {"value": 29, "unit": "V"}
